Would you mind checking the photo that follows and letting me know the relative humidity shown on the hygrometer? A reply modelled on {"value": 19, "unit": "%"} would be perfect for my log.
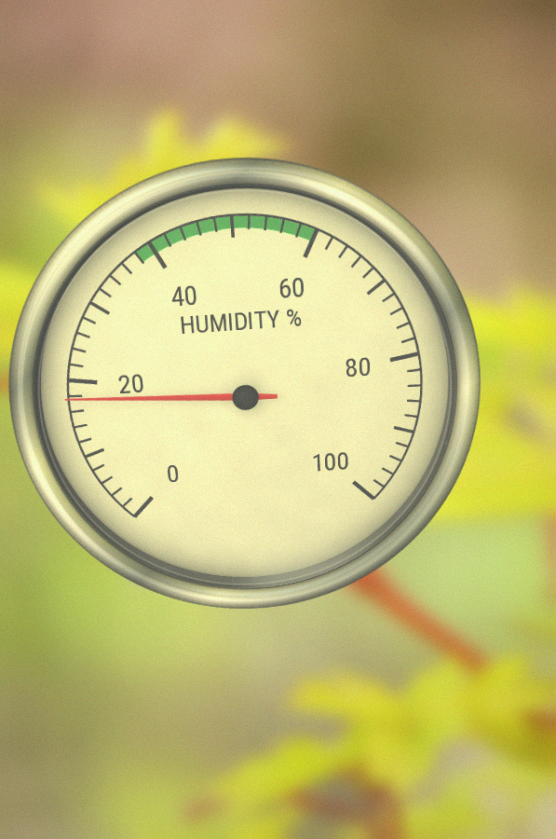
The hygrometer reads {"value": 18, "unit": "%"}
